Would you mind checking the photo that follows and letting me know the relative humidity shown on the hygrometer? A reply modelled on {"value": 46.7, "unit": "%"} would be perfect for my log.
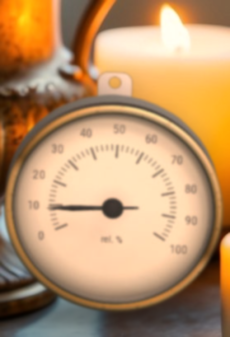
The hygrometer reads {"value": 10, "unit": "%"}
